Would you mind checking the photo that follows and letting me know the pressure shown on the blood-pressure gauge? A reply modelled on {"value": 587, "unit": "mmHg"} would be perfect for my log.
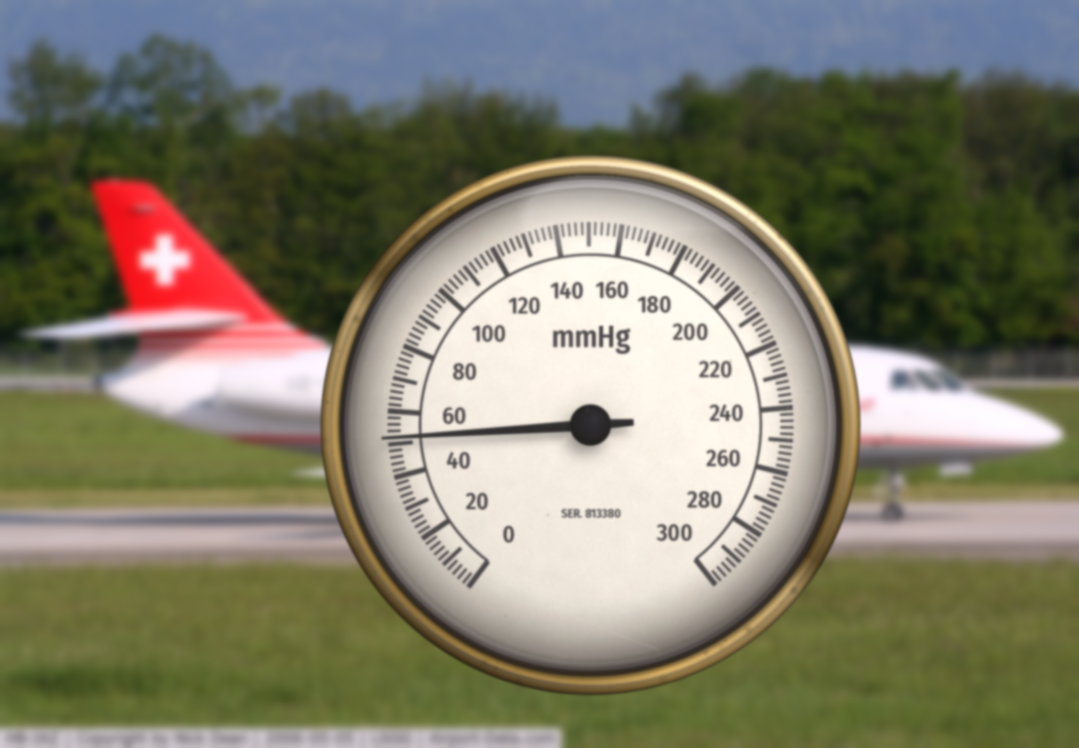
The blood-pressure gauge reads {"value": 52, "unit": "mmHg"}
